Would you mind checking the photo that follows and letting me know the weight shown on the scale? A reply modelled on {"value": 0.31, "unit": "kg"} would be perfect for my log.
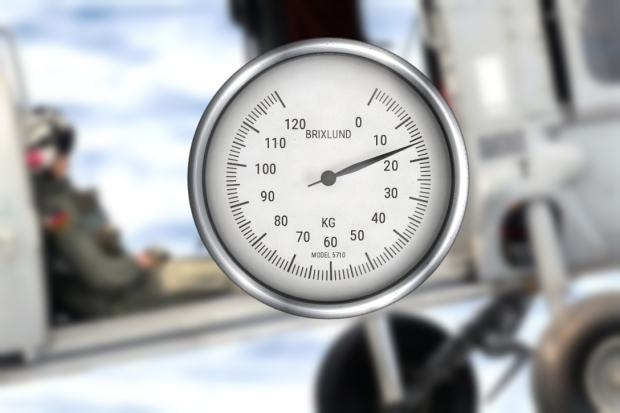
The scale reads {"value": 16, "unit": "kg"}
